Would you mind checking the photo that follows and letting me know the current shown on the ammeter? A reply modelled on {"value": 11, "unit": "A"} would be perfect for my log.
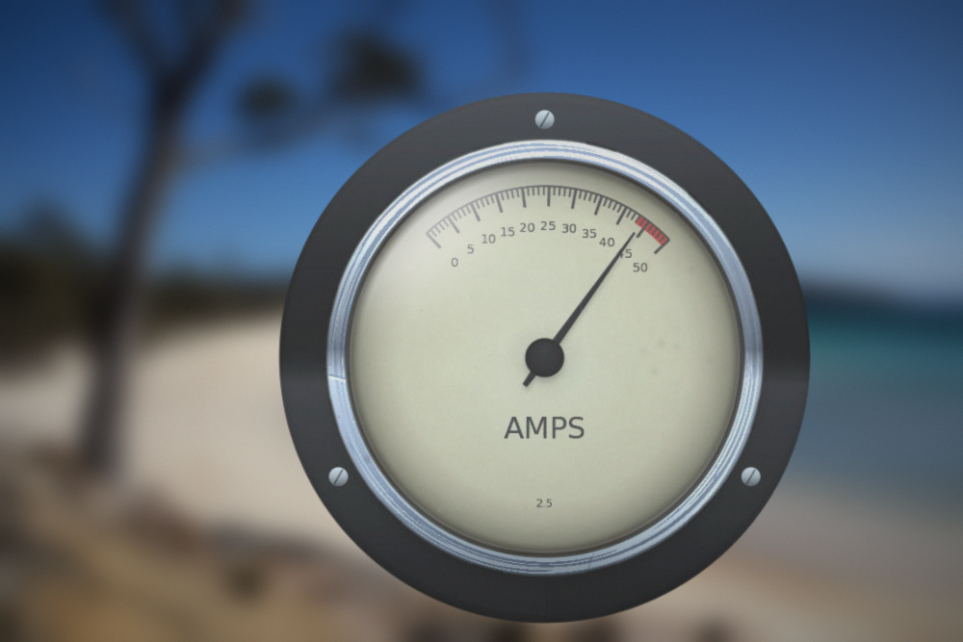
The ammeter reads {"value": 44, "unit": "A"}
